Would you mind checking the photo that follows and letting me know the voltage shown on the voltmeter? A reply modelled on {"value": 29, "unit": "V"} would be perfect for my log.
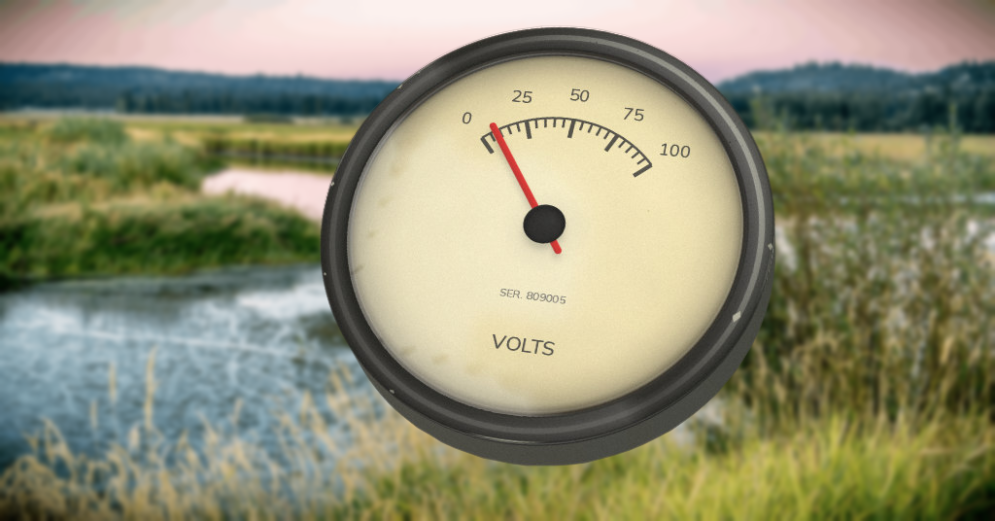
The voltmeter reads {"value": 7.5, "unit": "V"}
